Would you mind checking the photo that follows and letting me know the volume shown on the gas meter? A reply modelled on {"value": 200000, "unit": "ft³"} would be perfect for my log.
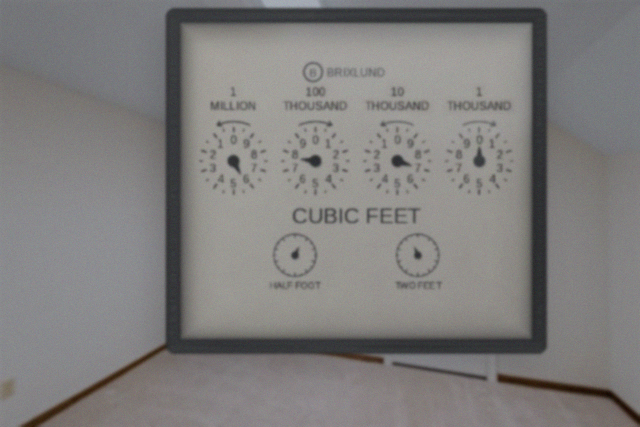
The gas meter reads {"value": 577000, "unit": "ft³"}
